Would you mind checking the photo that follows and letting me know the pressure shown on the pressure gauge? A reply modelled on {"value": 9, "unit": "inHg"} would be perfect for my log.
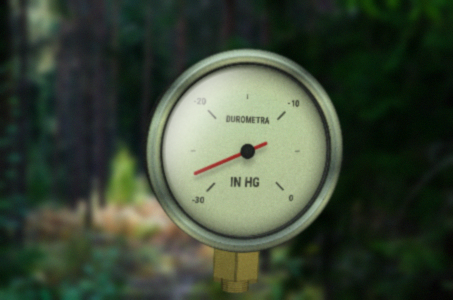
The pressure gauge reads {"value": -27.5, "unit": "inHg"}
